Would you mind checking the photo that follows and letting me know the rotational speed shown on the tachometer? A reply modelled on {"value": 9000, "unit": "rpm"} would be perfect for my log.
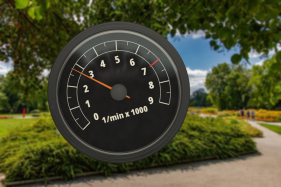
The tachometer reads {"value": 2750, "unit": "rpm"}
